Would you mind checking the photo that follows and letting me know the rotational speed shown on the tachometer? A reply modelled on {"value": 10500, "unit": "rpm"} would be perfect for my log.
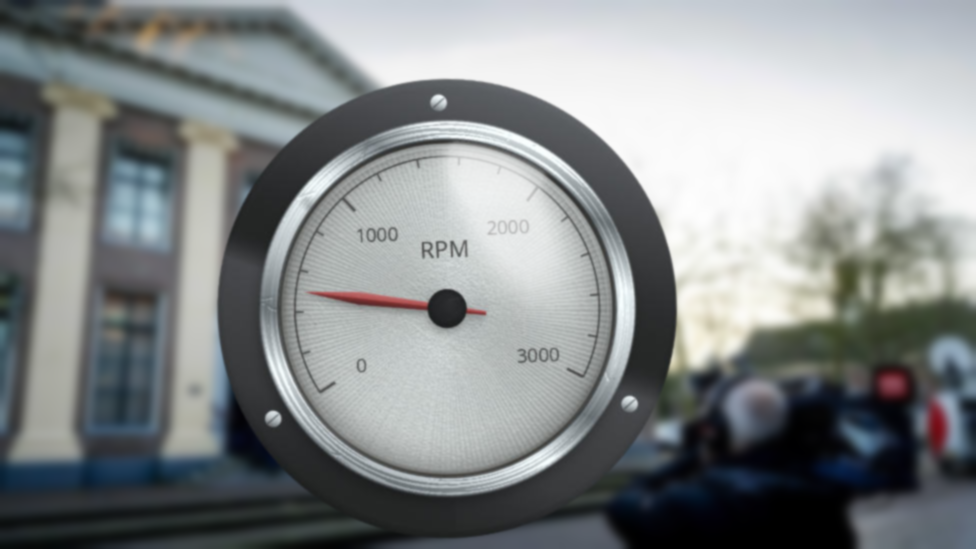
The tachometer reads {"value": 500, "unit": "rpm"}
